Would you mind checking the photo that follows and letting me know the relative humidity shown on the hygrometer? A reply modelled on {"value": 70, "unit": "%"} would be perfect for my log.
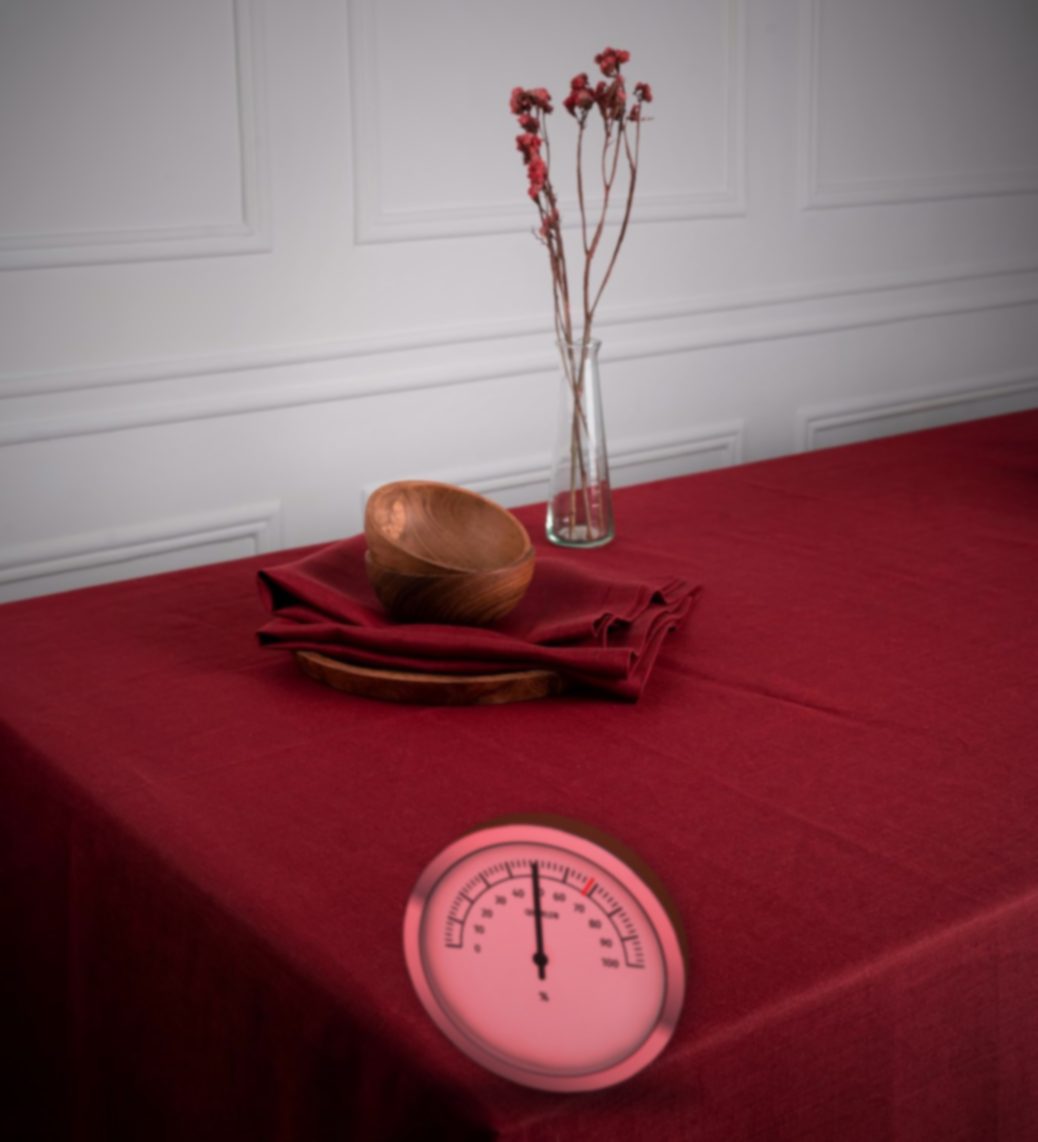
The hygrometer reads {"value": 50, "unit": "%"}
